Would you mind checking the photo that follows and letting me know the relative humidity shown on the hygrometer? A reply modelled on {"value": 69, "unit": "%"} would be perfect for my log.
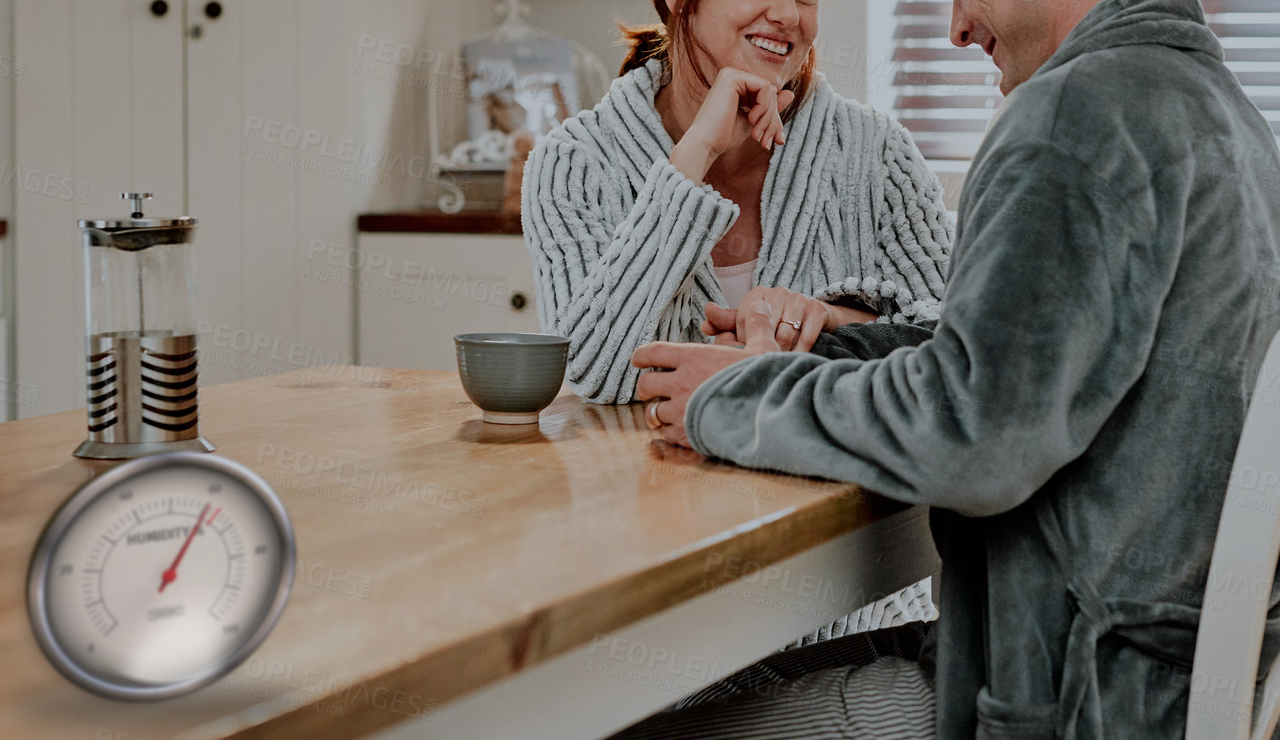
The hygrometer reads {"value": 60, "unit": "%"}
